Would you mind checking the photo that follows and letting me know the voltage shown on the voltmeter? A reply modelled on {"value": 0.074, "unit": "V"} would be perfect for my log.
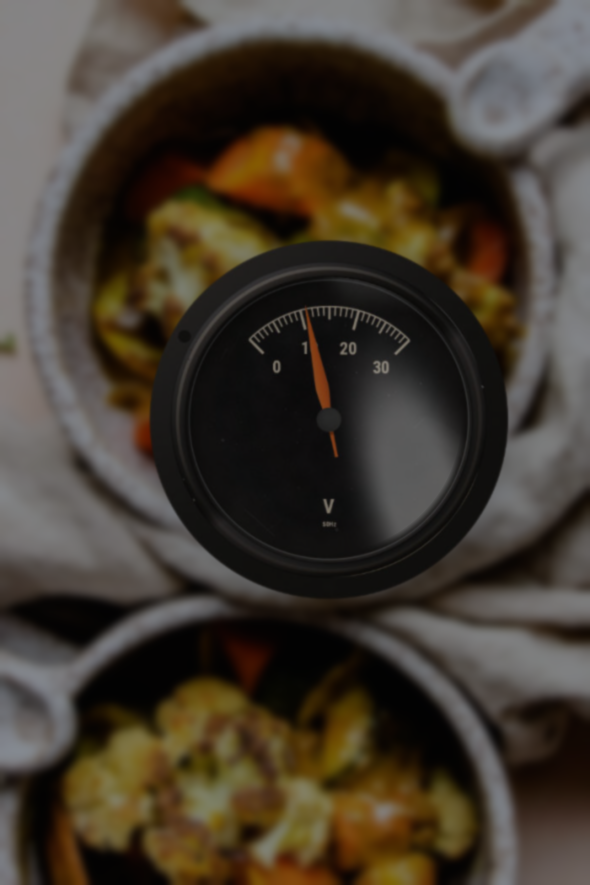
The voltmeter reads {"value": 11, "unit": "V"}
